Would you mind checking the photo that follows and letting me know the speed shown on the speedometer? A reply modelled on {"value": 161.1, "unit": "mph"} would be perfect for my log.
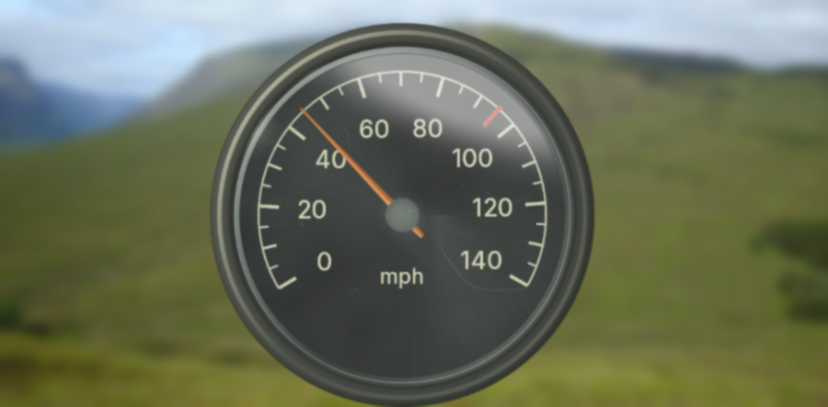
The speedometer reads {"value": 45, "unit": "mph"}
